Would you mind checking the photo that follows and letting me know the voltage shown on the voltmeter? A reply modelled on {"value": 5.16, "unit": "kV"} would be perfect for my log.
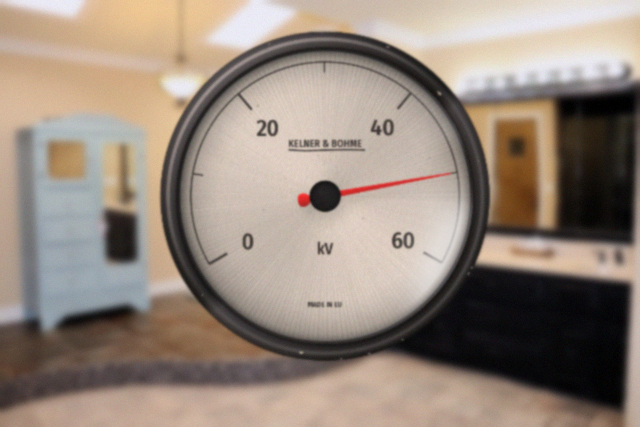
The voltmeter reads {"value": 50, "unit": "kV"}
